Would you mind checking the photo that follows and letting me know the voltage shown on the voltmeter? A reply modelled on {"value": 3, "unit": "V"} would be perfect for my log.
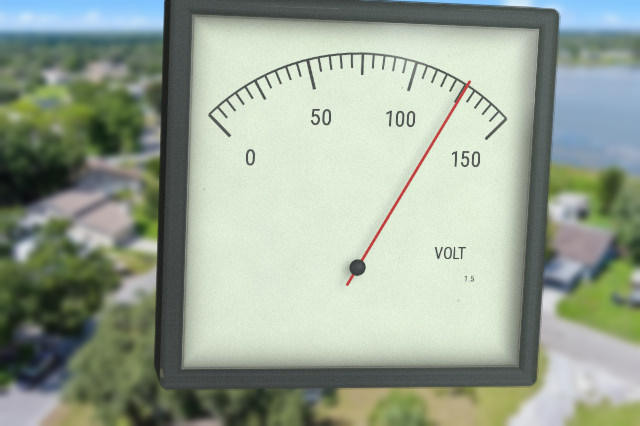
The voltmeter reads {"value": 125, "unit": "V"}
